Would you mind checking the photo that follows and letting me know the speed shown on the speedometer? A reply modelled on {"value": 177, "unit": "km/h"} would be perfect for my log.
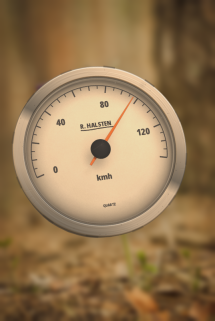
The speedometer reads {"value": 97.5, "unit": "km/h"}
